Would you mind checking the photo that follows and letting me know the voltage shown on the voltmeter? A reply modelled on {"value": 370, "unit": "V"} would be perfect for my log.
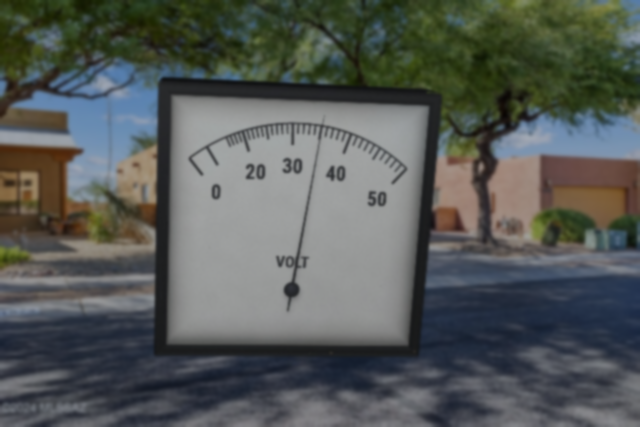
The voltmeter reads {"value": 35, "unit": "V"}
